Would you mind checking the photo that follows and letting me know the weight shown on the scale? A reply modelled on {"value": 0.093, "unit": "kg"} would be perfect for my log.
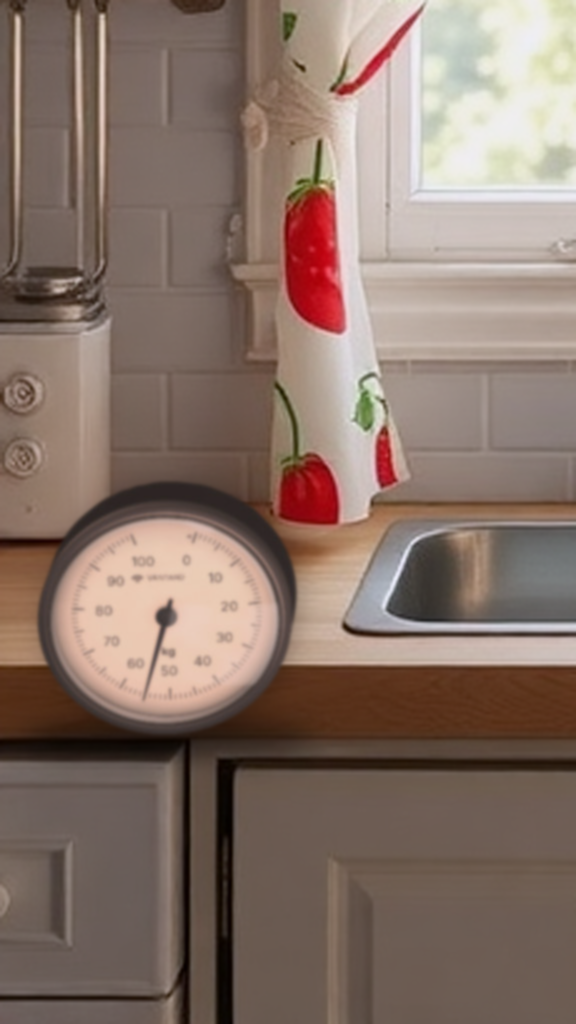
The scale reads {"value": 55, "unit": "kg"}
